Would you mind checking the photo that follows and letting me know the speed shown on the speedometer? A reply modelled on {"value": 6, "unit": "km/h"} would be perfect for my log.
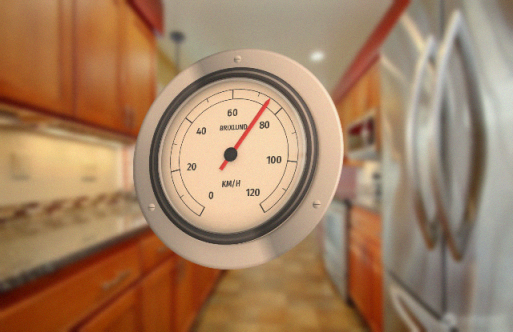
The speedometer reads {"value": 75, "unit": "km/h"}
